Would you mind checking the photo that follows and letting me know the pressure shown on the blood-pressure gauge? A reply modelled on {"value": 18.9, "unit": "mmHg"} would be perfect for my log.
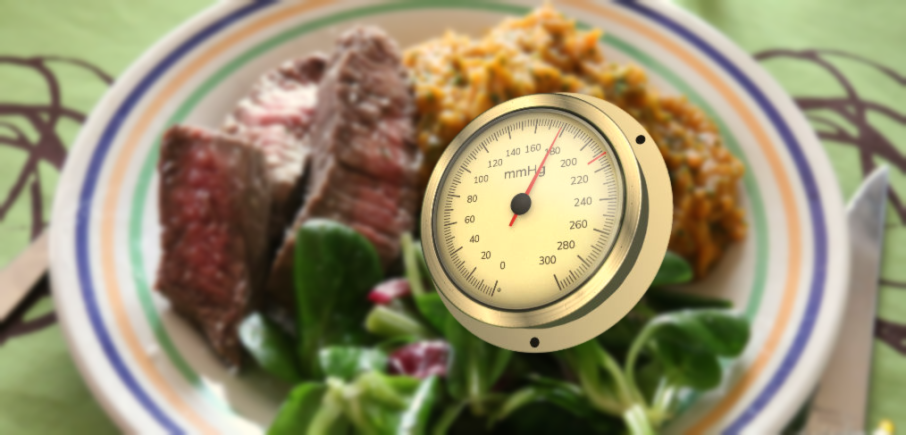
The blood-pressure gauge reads {"value": 180, "unit": "mmHg"}
